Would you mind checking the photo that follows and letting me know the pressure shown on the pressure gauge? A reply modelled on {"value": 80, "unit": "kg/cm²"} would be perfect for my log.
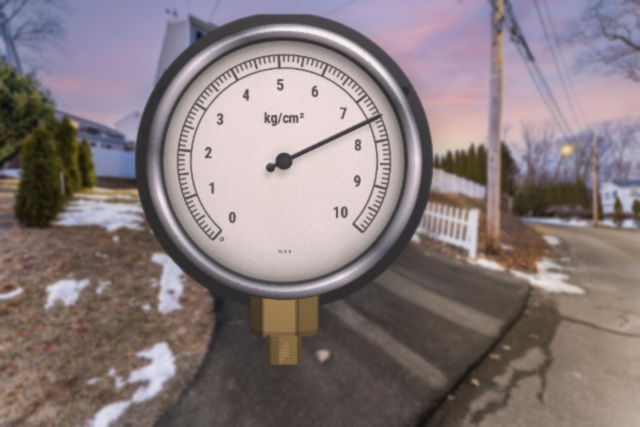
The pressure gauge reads {"value": 7.5, "unit": "kg/cm²"}
